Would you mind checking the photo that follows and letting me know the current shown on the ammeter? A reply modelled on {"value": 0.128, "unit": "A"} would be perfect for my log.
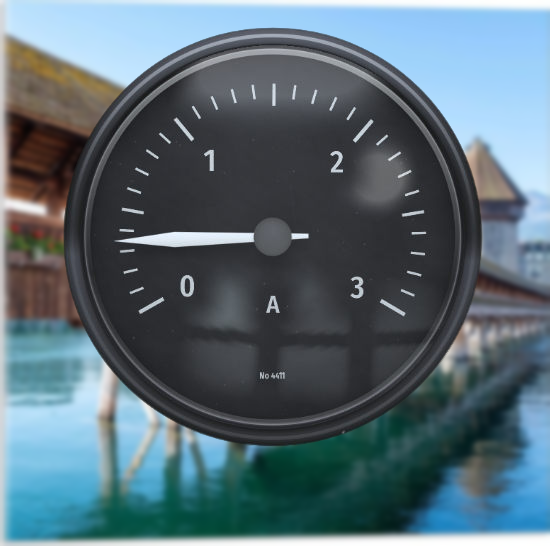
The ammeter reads {"value": 0.35, "unit": "A"}
